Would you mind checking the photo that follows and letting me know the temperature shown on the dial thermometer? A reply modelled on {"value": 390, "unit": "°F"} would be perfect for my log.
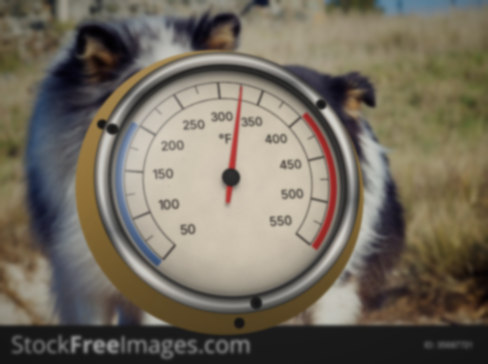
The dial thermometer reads {"value": 325, "unit": "°F"}
